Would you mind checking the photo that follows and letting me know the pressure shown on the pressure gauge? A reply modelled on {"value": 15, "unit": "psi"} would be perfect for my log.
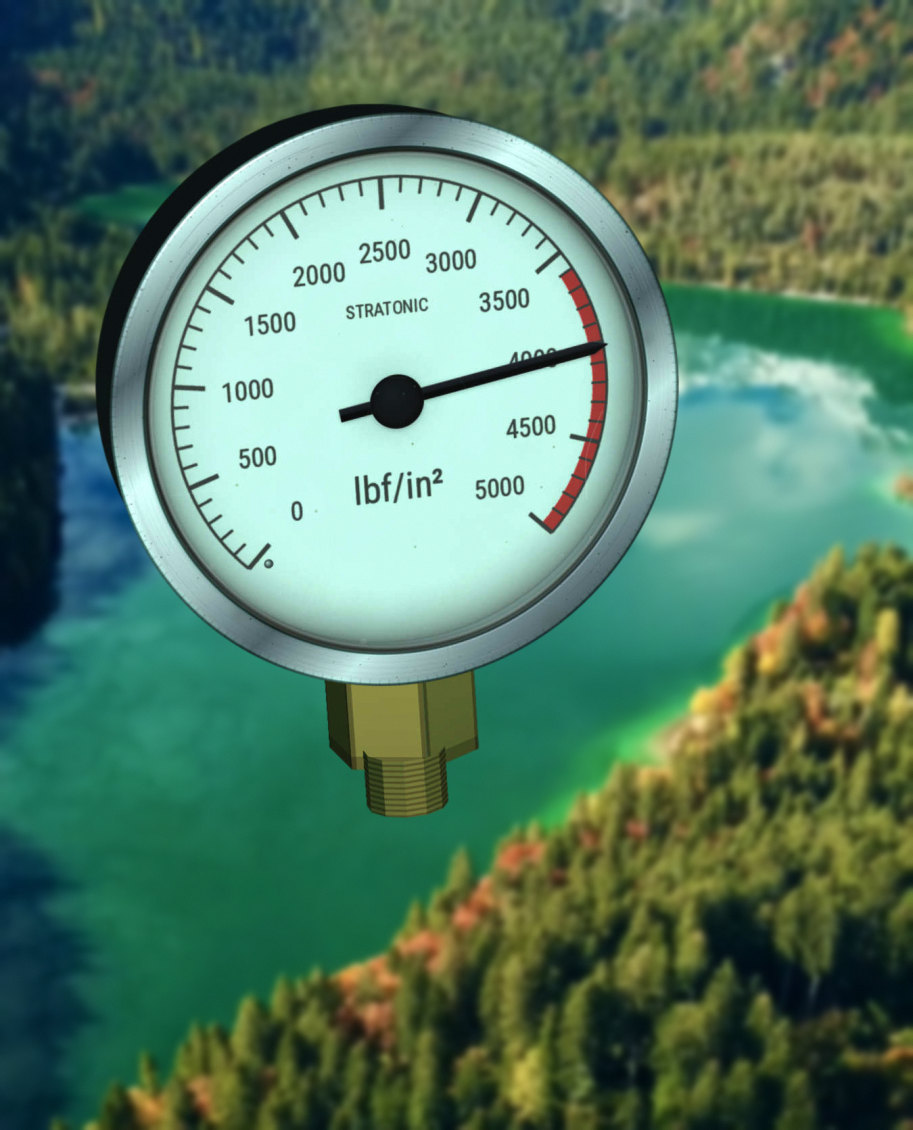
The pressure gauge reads {"value": 4000, "unit": "psi"}
